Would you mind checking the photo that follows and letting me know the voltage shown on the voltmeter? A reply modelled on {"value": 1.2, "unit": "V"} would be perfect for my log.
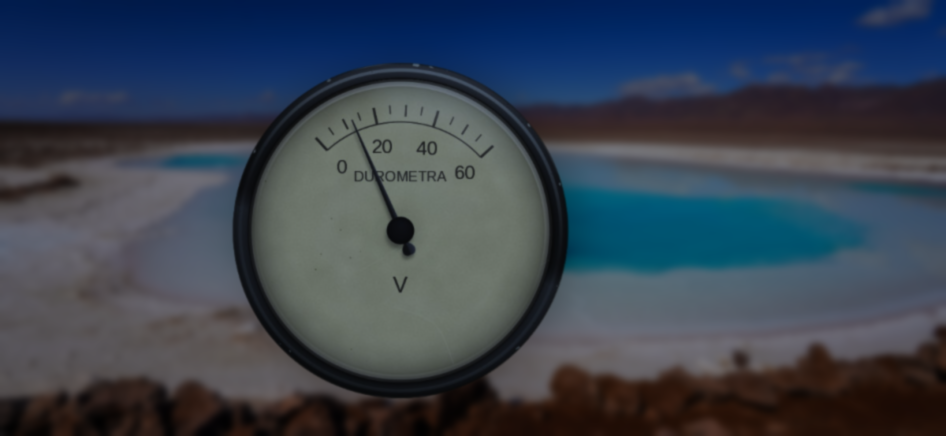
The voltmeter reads {"value": 12.5, "unit": "V"}
